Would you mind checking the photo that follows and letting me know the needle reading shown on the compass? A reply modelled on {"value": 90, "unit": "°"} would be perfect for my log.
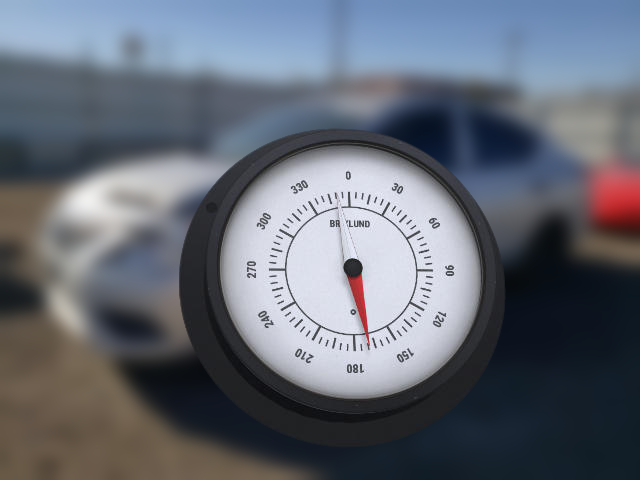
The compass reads {"value": 170, "unit": "°"}
